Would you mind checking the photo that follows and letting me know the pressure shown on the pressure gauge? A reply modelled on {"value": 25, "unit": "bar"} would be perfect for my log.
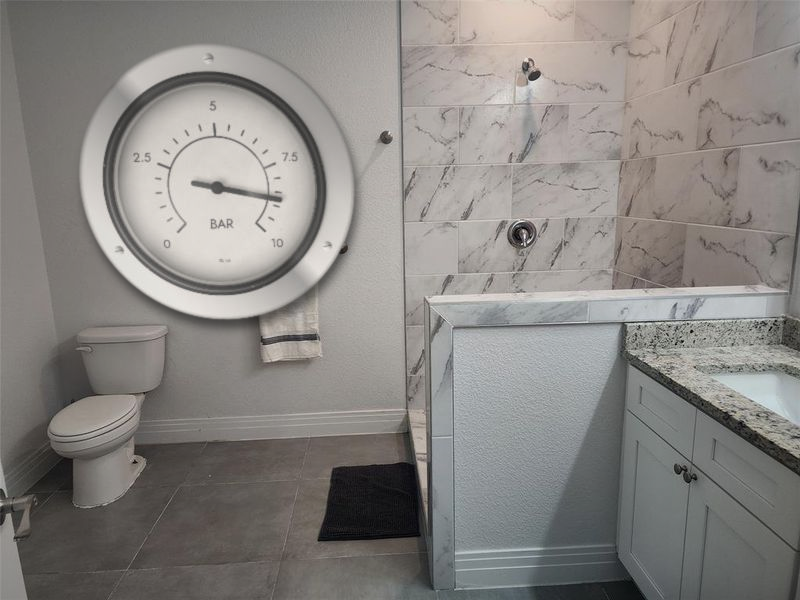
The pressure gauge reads {"value": 8.75, "unit": "bar"}
